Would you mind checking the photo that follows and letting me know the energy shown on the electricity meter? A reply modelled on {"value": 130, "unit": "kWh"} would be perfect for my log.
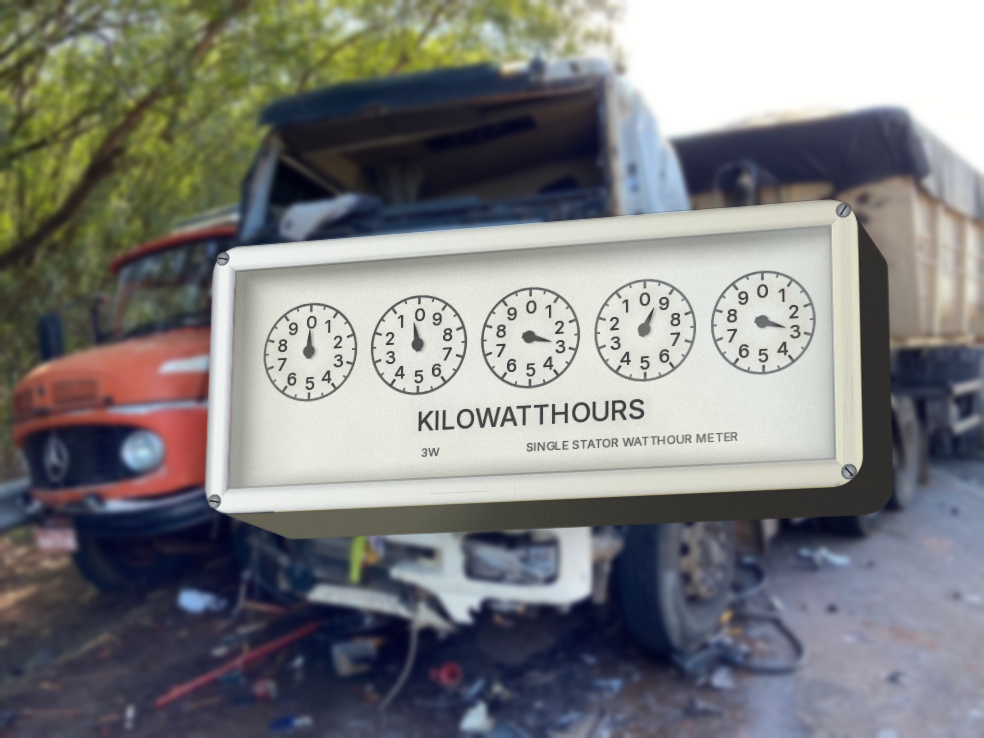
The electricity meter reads {"value": 293, "unit": "kWh"}
